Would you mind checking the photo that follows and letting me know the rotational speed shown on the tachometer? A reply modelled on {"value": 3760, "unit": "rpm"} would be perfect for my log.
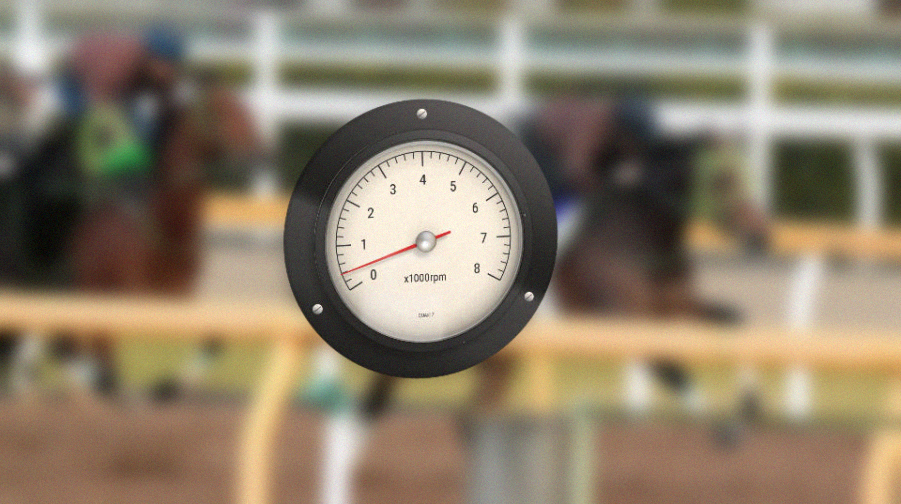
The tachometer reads {"value": 400, "unit": "rpm"}
